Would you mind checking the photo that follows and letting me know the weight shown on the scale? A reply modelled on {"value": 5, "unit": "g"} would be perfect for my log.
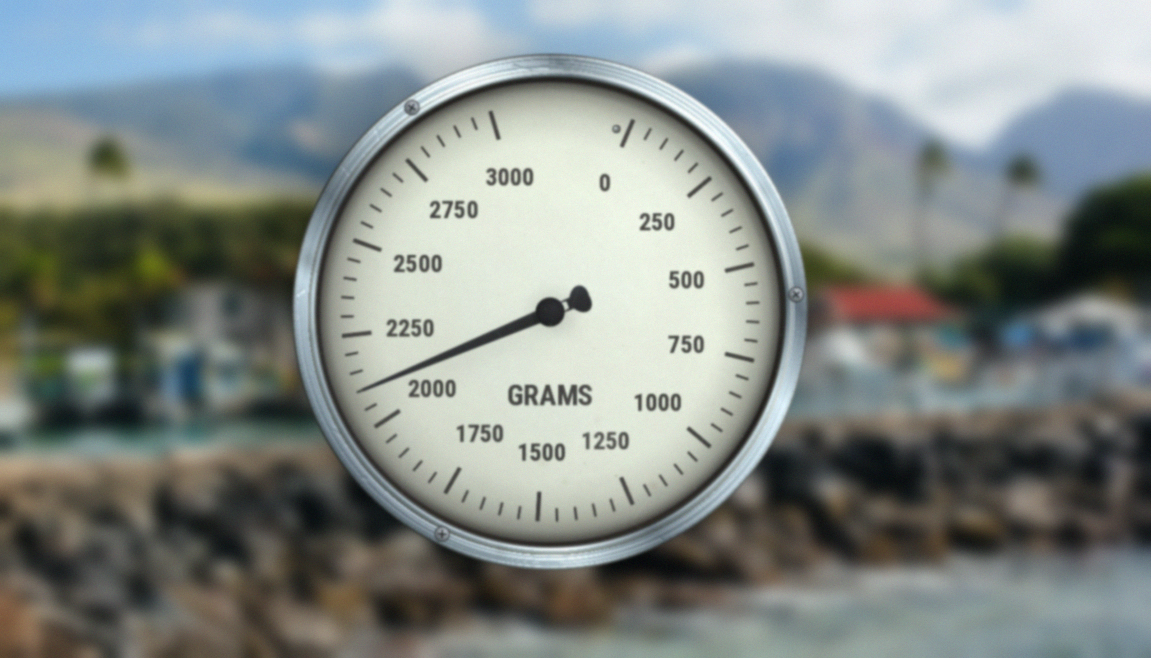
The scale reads {"value": 2100, "unit": "g"}
